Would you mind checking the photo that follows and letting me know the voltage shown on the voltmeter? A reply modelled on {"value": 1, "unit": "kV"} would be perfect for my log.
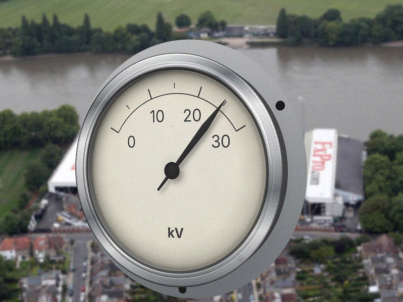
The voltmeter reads {"value": 25, "unit": "kV"}
